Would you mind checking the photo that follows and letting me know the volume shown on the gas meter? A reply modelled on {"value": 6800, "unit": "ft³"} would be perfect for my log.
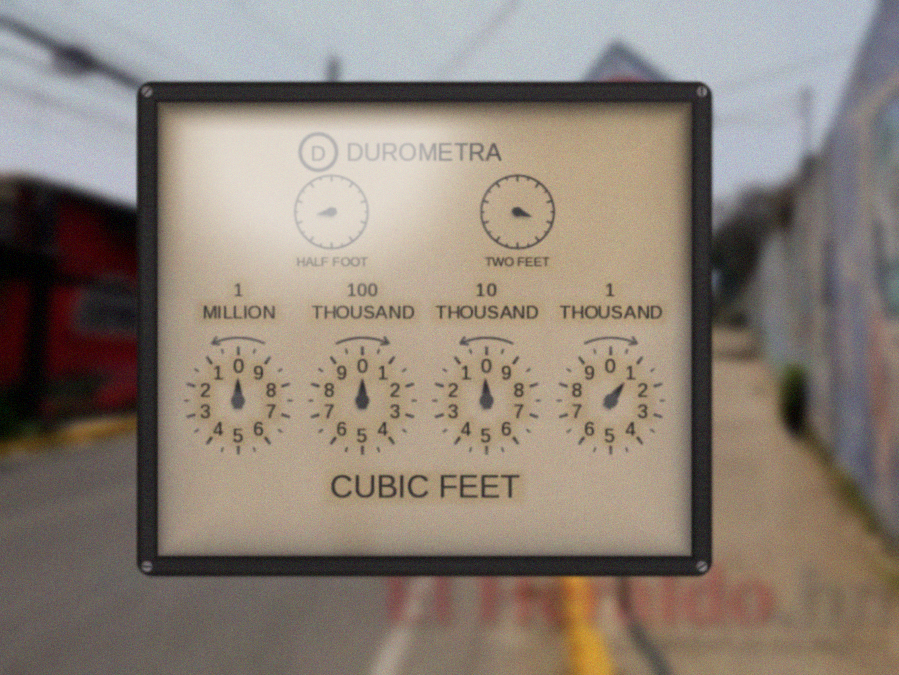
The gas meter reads {"value": 100, "unit": "ft³"}
